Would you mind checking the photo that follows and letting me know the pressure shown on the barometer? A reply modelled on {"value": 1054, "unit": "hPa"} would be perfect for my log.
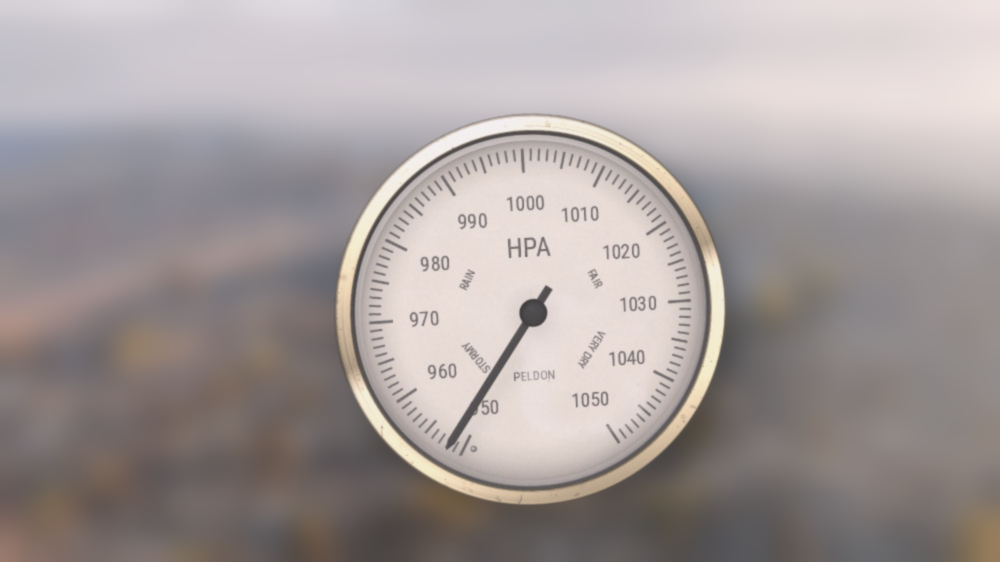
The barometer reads {"value": 952, "unit": "hPa"}
